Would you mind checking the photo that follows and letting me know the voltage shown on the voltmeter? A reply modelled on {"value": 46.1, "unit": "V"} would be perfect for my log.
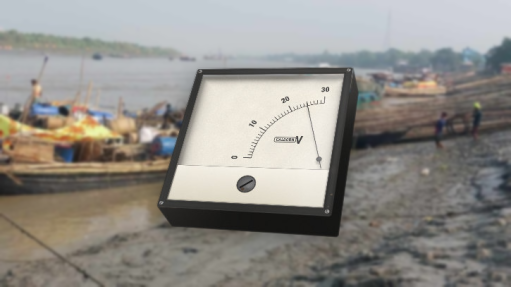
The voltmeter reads {"value": 25, "unit": "V"}
